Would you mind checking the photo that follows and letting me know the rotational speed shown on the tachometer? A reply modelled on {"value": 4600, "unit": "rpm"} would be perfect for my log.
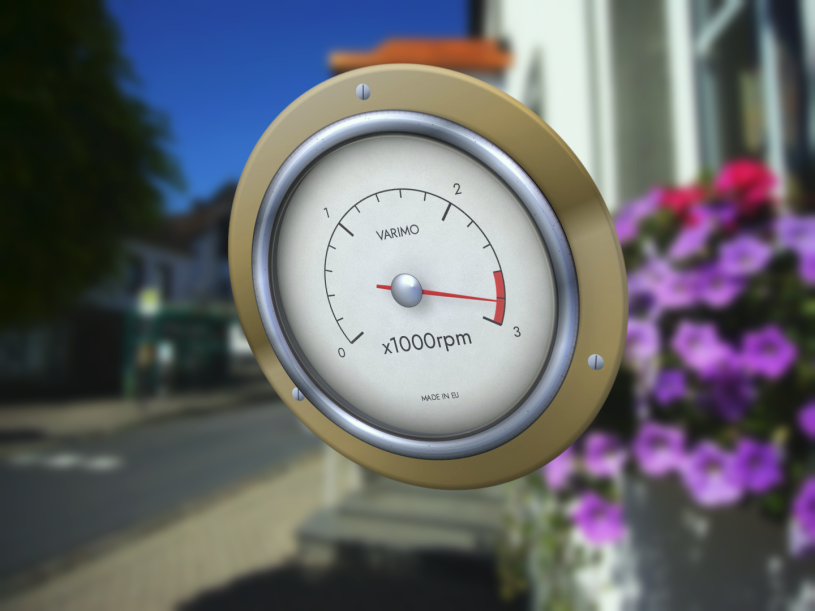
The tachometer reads {"value": 2800, "unit": "rpm"}
